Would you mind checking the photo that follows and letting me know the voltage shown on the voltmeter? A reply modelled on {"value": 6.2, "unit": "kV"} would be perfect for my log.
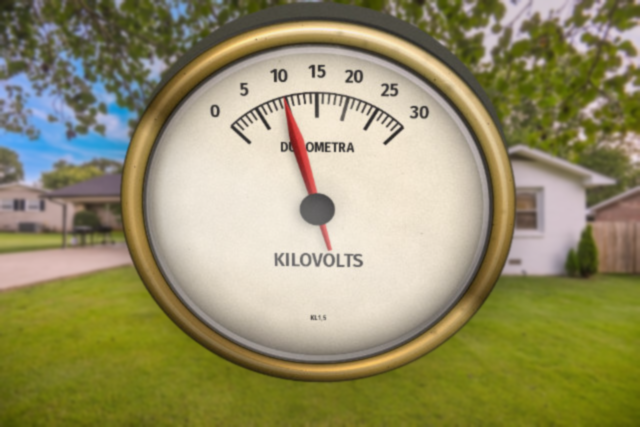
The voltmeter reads {"value": 10, "unit": "kV"}
